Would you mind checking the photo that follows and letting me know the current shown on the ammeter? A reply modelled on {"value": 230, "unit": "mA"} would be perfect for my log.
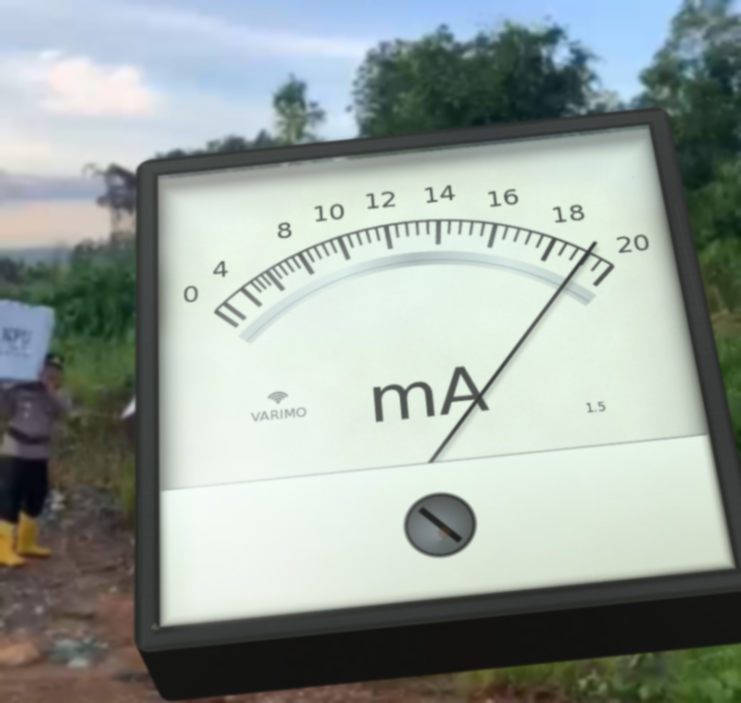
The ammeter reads {"value": 19.2, "unit": "mA"}
